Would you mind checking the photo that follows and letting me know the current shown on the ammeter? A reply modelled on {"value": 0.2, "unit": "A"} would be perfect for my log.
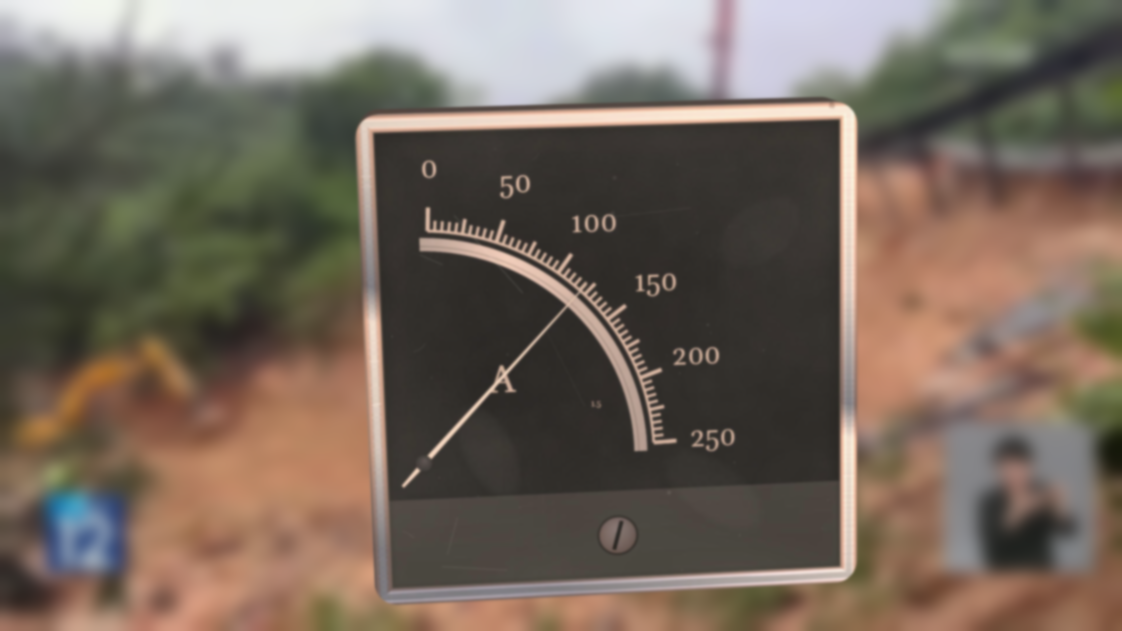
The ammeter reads {"value": 120, "unit": "A"}
